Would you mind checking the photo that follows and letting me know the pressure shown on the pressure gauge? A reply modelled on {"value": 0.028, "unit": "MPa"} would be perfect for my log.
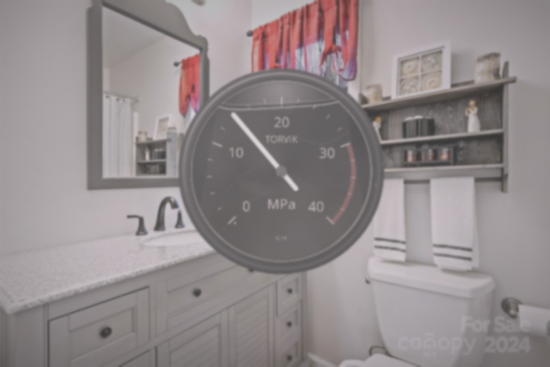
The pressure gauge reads {"value": 14, "unit": "MPa"}
